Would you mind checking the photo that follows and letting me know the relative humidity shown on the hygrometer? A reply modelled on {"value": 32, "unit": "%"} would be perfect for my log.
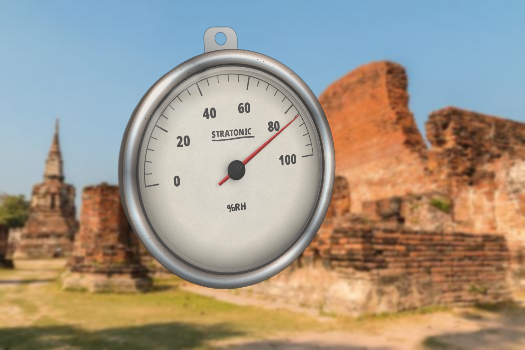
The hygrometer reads {"value": 84, "unit": "%"}
